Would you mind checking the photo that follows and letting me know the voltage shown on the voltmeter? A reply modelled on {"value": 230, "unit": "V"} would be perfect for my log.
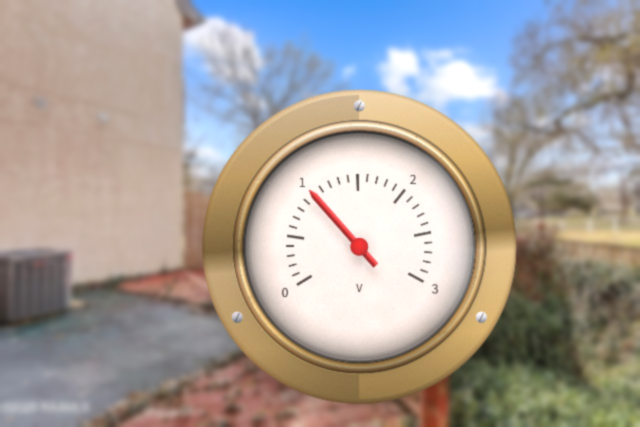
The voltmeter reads {"value": 1, "unit": "V"}
